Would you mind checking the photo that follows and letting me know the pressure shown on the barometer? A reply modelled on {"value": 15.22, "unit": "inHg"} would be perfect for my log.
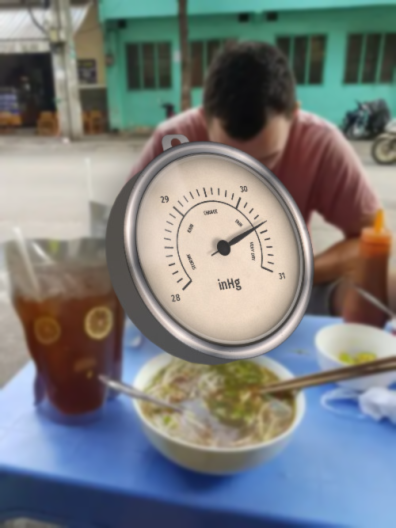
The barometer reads {"value": 30.4, "unit": "inHg"}
